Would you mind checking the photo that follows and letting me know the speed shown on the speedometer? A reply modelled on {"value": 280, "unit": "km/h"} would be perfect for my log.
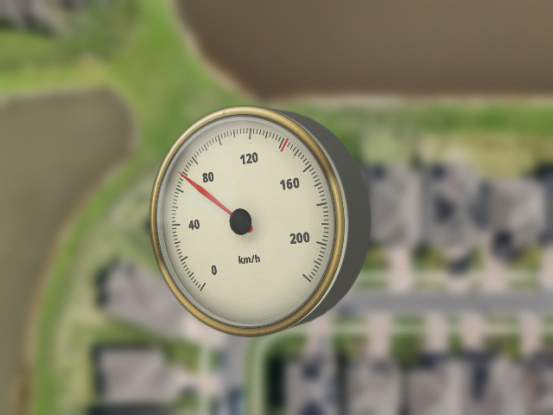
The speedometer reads {"value": 70, "unit": "km/h"}
